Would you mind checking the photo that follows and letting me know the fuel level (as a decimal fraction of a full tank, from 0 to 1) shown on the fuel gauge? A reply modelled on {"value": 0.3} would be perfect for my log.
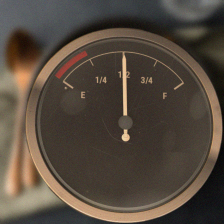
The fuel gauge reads {"value": 0.5}
